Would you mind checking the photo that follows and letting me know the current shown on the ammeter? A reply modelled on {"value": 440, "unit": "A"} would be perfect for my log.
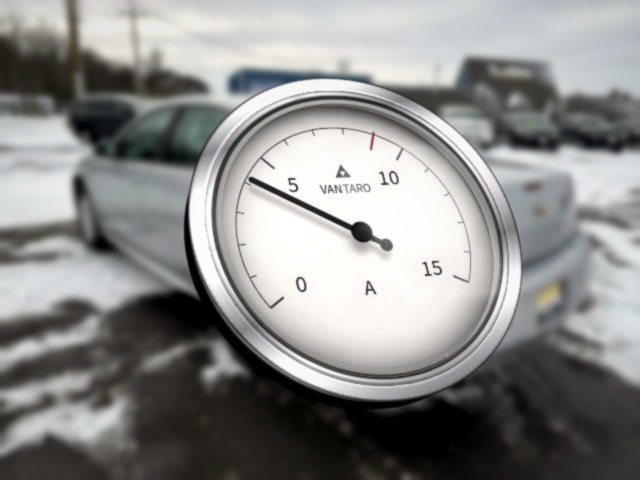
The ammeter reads {"value": 4, "unit": "A"}
